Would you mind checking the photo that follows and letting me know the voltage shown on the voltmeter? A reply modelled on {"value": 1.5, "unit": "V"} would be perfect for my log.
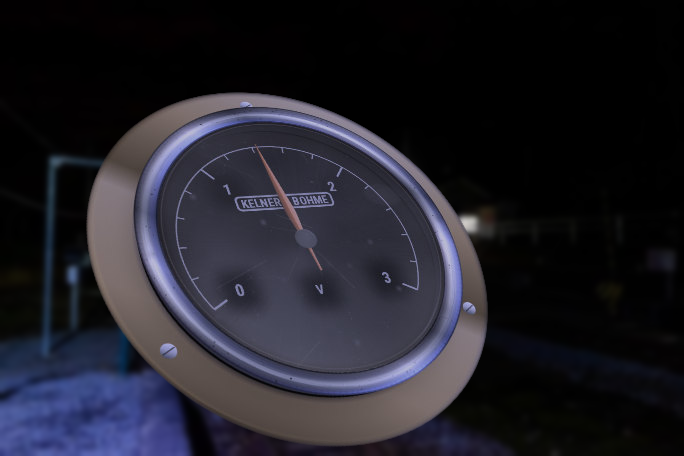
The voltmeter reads {"value": 1.4, "unit": "V"}
